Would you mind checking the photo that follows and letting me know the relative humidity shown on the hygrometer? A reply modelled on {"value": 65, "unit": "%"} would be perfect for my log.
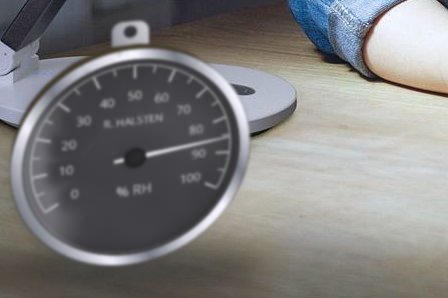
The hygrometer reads {"value": 85, "unit": "%"}
